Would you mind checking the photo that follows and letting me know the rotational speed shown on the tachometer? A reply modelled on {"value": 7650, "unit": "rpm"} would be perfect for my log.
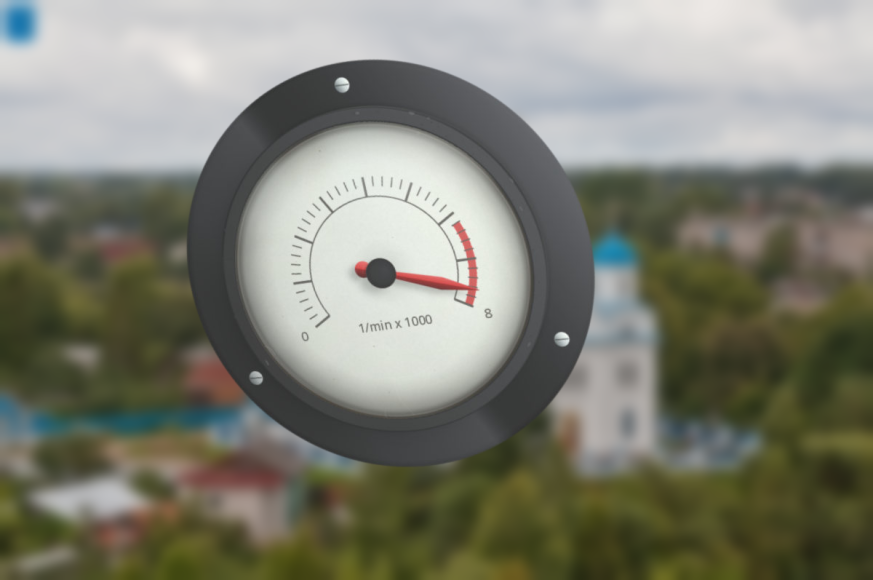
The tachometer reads {"value": 7600, "unit": "rpm"}
